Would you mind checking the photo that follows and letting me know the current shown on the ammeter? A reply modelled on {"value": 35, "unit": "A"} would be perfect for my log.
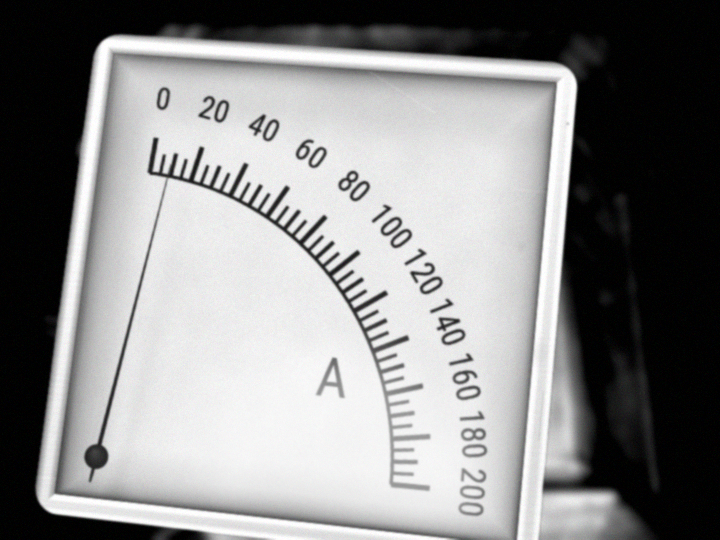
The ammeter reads {"value": 10, "unit": "A"}
